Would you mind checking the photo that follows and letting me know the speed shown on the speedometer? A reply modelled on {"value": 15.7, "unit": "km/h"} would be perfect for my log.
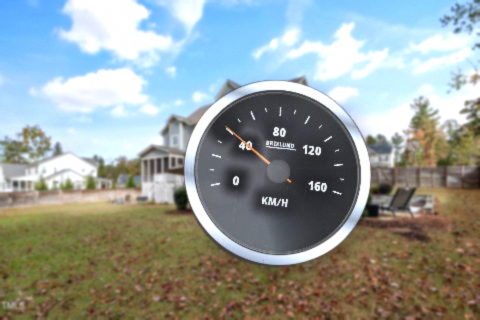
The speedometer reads {"value": 40, "unit": "km/h"}
